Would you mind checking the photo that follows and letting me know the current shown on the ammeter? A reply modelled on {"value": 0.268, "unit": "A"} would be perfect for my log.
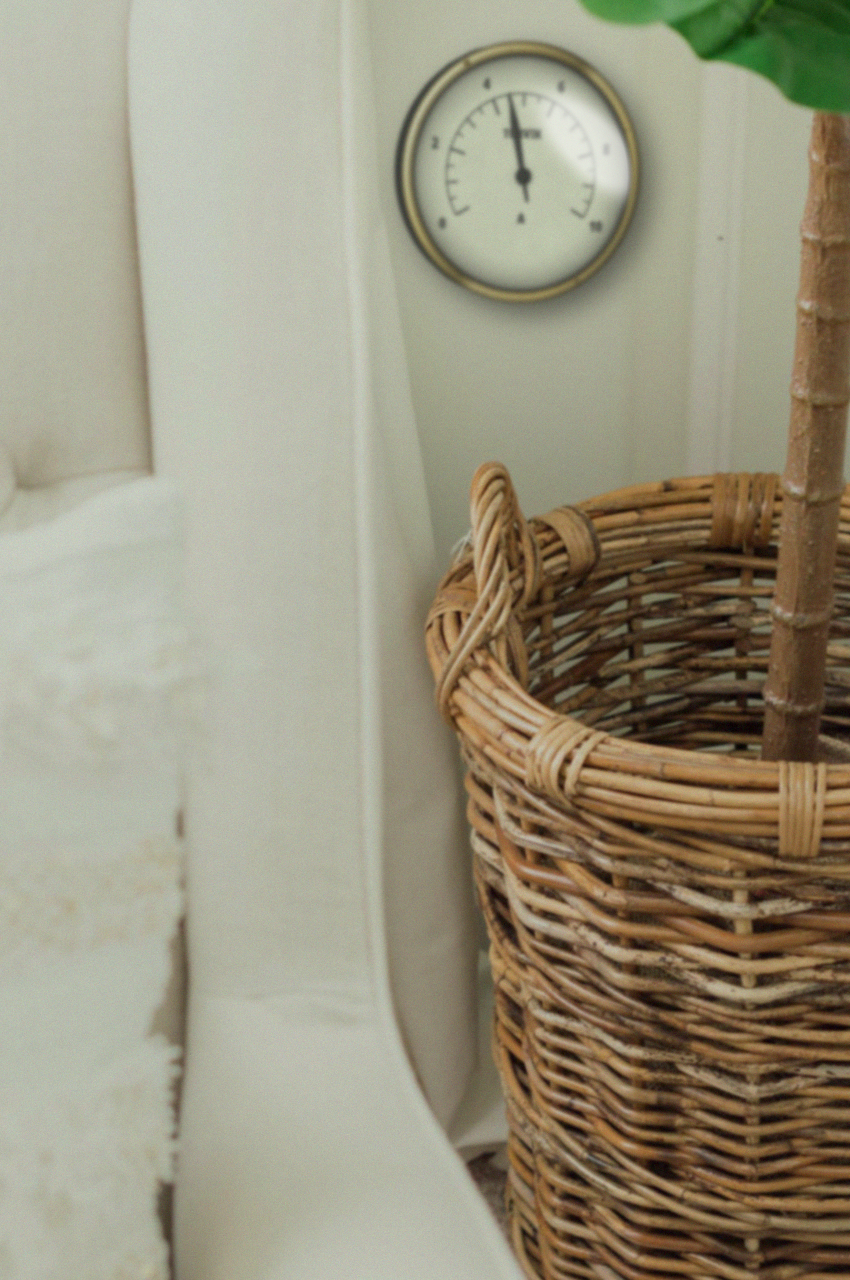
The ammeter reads {"value": 4.5, "unit": "A"}
